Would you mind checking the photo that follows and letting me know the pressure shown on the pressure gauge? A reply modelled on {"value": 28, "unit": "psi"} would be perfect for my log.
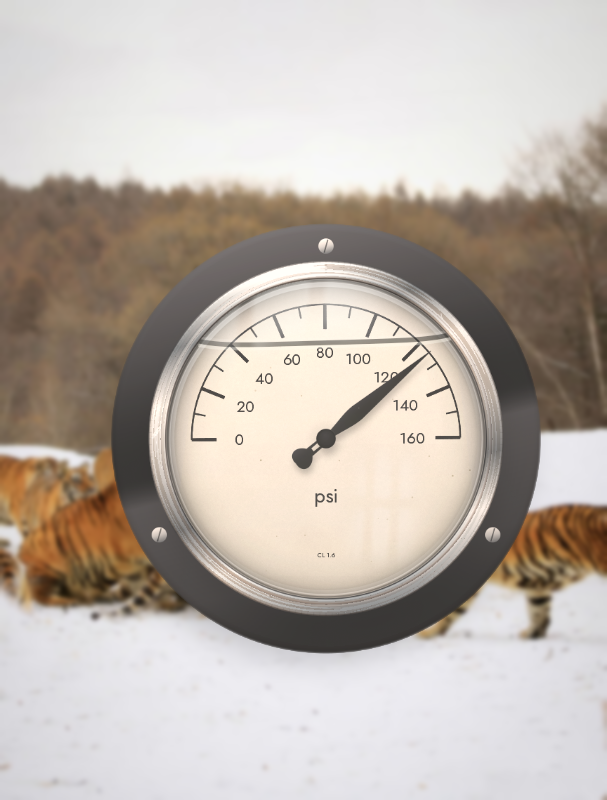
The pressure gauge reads {"value": 125, "unit": "psi"}
